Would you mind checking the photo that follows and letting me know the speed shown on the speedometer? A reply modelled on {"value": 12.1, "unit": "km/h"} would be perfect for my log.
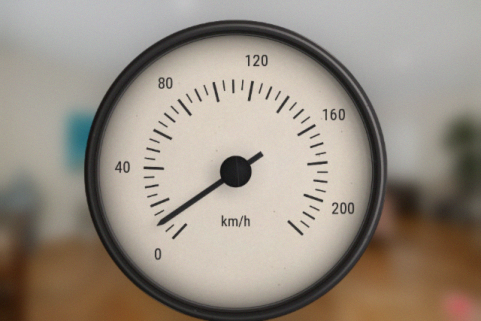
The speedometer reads {"value": 10, "unit": "km/h"}
